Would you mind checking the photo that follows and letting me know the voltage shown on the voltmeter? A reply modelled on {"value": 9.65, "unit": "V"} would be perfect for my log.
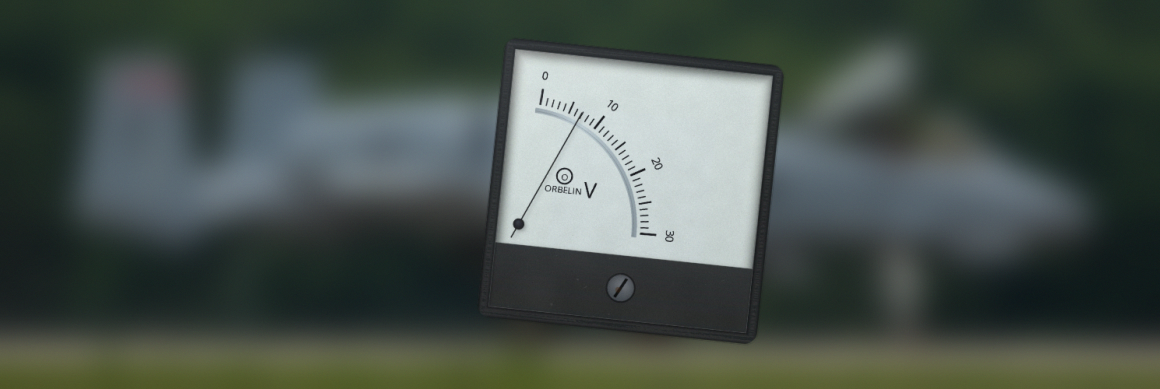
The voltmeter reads {"value": 7, "unit": "V"}
